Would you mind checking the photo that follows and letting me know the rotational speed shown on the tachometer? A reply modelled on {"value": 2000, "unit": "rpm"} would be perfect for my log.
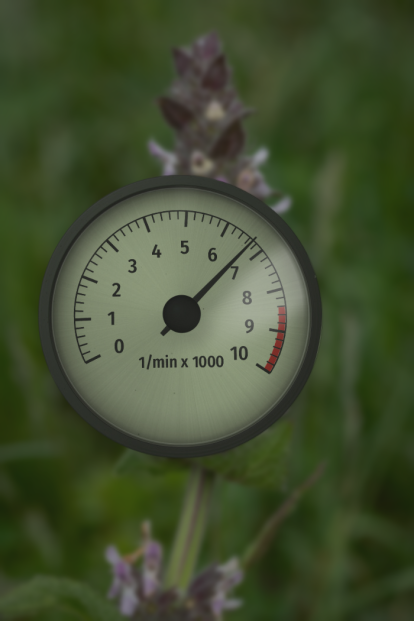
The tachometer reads {"value": 6700, "unit": "rpm"}
